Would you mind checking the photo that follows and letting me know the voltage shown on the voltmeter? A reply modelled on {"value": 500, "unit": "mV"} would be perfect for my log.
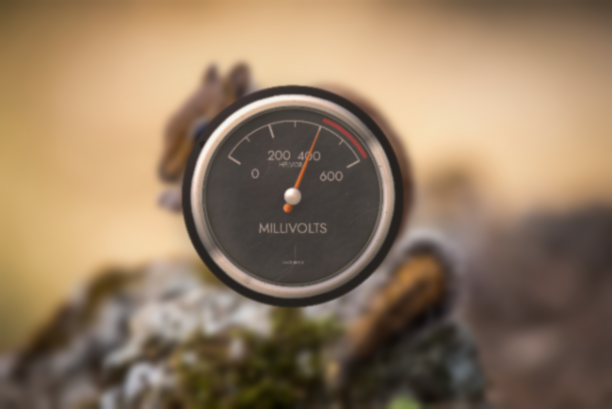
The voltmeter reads {"value": 400, "unit": "mV"}
